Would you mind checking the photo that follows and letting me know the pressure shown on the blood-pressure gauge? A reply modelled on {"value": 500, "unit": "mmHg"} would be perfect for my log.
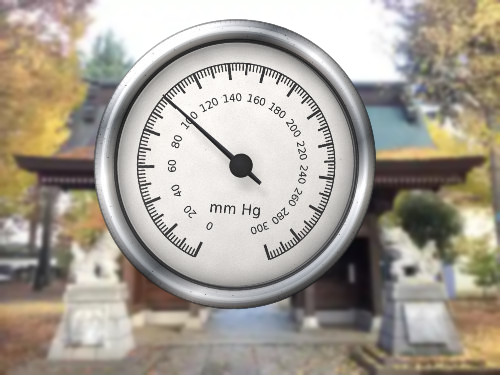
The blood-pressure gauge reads {"value": 100, "unit": "mmHg"}
